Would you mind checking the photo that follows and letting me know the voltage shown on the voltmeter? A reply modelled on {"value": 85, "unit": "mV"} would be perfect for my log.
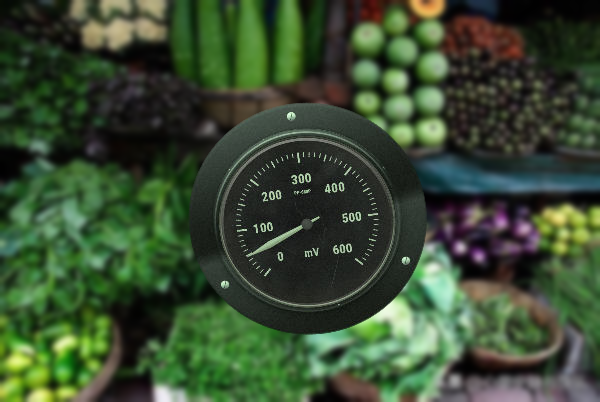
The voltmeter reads {"value": 50, "unit": "mV"}
